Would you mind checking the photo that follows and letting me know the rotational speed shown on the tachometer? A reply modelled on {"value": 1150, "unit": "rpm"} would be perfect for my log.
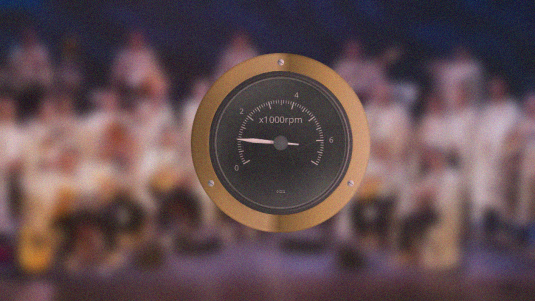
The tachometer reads {"value": 1000, "unit": "rpm"}
